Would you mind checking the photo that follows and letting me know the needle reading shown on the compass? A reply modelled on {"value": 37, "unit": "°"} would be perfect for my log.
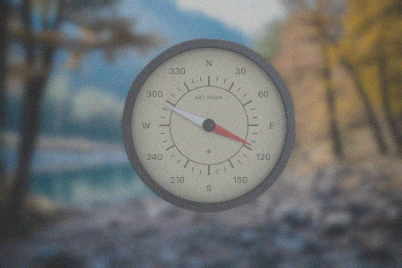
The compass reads {"value": 115, "unit": "°"}
